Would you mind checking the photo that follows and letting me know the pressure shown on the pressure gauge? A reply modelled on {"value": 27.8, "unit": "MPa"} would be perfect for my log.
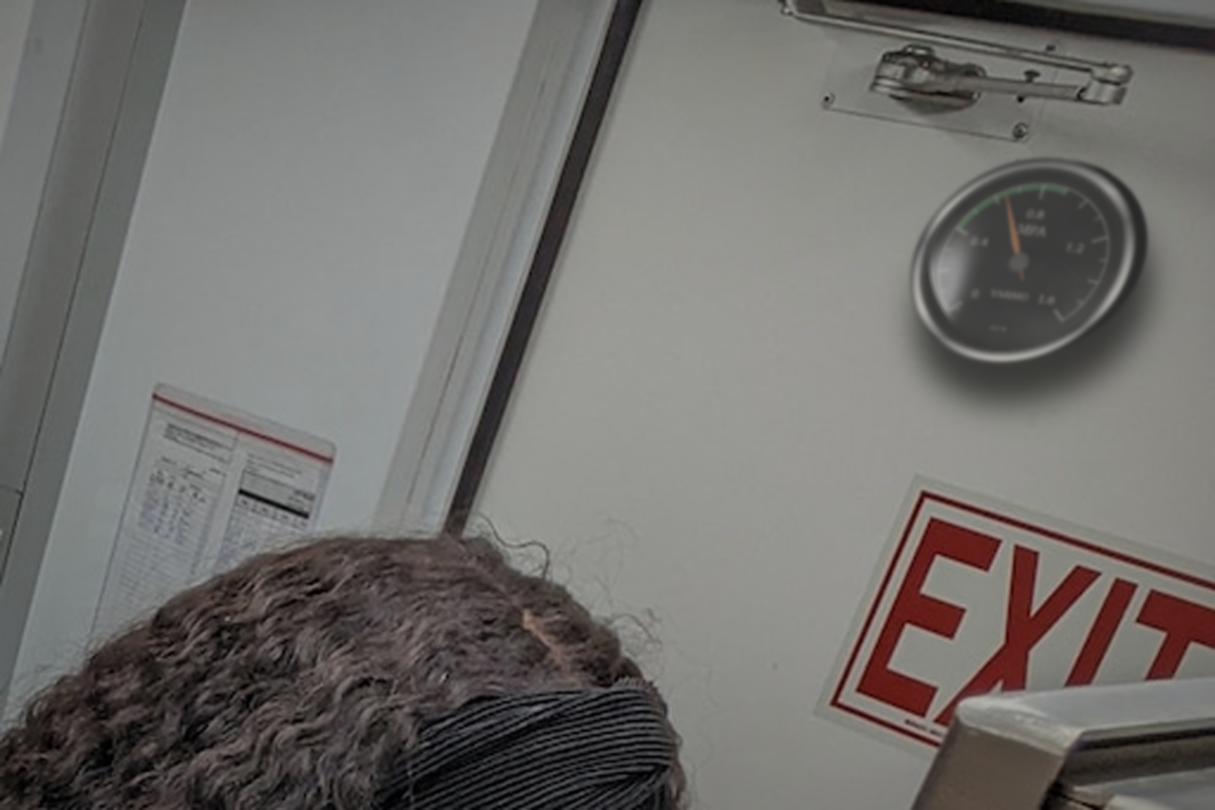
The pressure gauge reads {"value": 0.65, "unit": "MPa"}
